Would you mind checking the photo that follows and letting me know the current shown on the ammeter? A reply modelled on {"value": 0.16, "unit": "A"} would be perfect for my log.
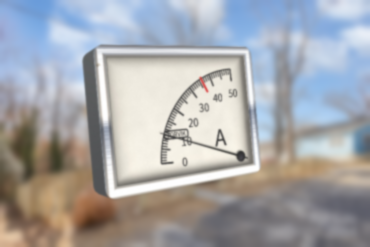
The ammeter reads {"value": 10, "unit": "A"}
